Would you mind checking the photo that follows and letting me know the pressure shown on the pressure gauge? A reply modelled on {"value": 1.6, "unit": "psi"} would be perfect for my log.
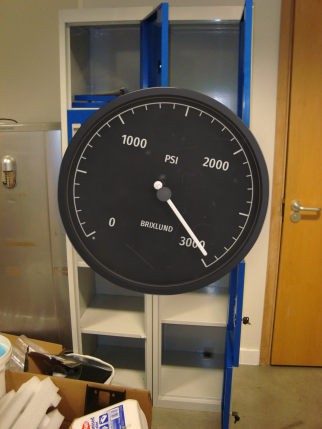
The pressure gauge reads {"value": 2950, "unit": "psi"}
